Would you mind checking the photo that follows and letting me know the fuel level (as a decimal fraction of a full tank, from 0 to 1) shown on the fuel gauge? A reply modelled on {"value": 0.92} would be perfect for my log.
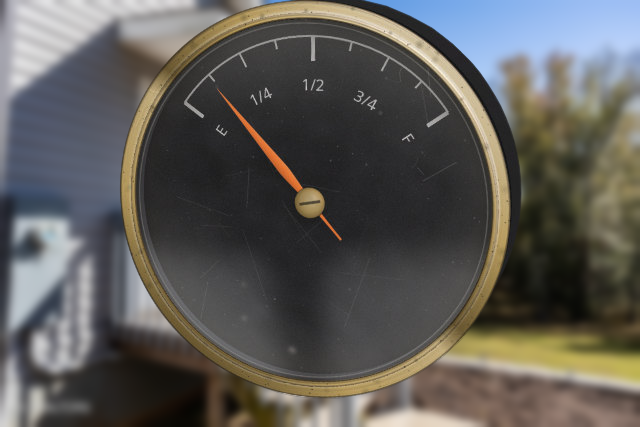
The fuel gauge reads {"value": 0.125}
